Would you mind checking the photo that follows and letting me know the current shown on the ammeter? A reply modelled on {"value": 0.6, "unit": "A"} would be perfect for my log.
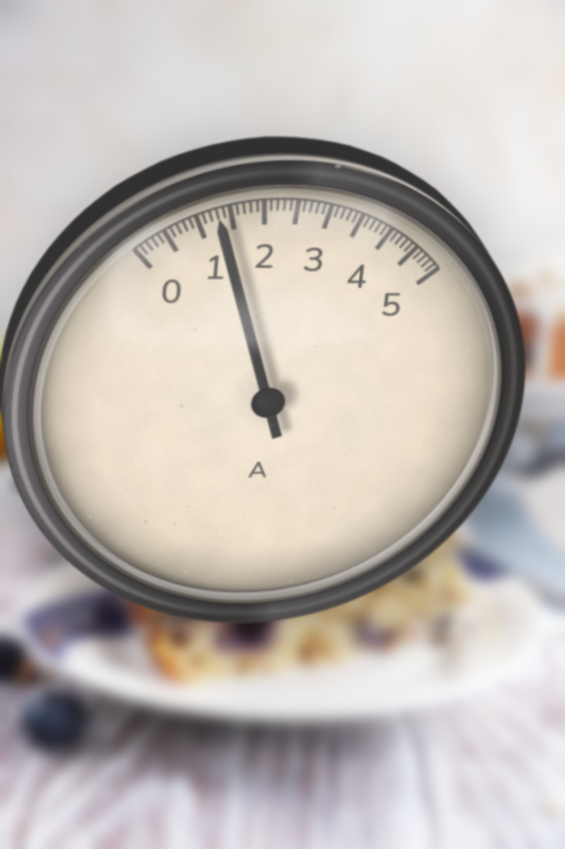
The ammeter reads {"value": 1.3, "unit": "A"}
